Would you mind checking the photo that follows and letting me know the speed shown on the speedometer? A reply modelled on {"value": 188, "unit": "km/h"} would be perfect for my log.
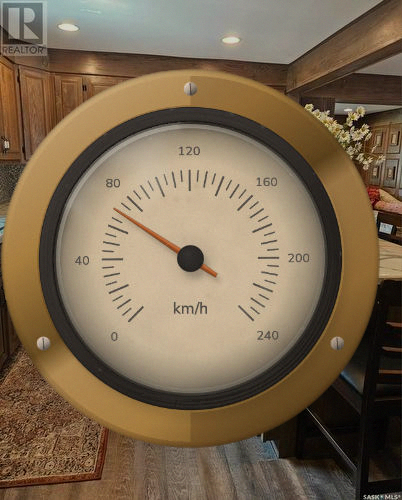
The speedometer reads {"value": 70, "unit": "km/h"}
